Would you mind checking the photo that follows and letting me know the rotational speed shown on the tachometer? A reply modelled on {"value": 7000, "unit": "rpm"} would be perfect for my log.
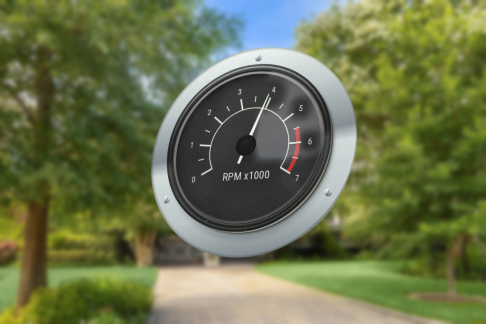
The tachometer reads {"value": 4000, "unit": "rpm"}
